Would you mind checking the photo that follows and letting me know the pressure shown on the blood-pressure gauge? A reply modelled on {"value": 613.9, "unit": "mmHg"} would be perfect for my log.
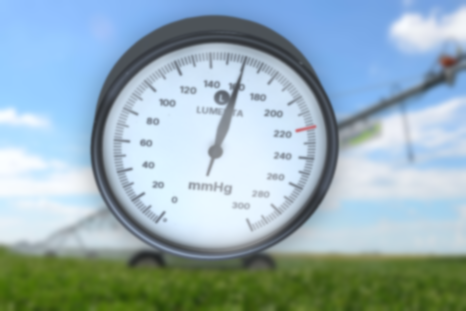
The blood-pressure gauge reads {"value": 160, "unit": "mmHg"}
